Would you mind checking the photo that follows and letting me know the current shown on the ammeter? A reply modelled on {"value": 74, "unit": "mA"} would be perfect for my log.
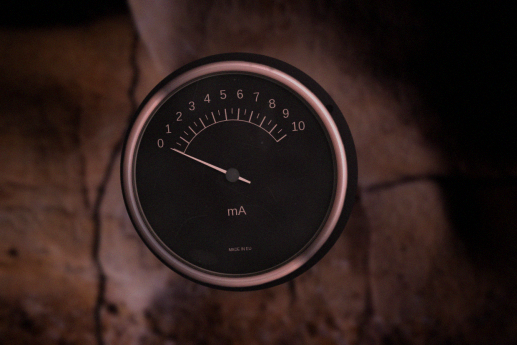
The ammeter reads {"value": 0, "unit": "mA"}
